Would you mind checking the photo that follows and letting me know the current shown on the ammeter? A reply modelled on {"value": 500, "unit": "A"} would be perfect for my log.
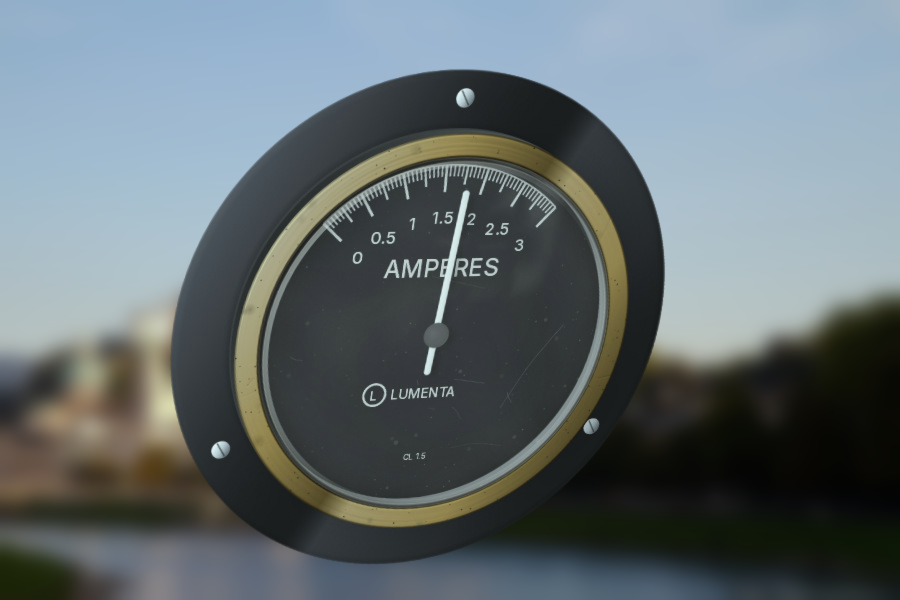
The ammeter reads {"value": 1.75, "unit": "A"}
